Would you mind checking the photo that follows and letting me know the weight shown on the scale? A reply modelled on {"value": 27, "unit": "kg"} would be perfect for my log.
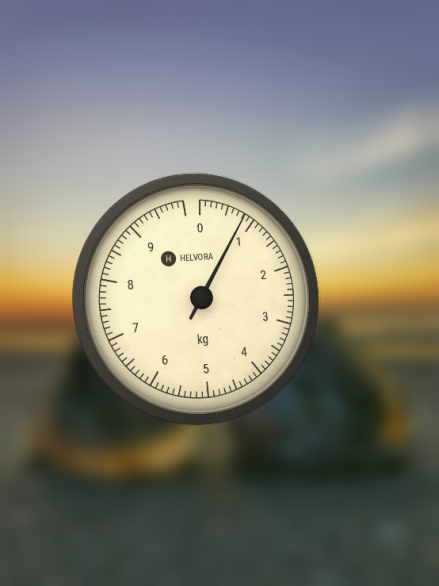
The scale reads {"value": 0.8, "unit": "kg"}
